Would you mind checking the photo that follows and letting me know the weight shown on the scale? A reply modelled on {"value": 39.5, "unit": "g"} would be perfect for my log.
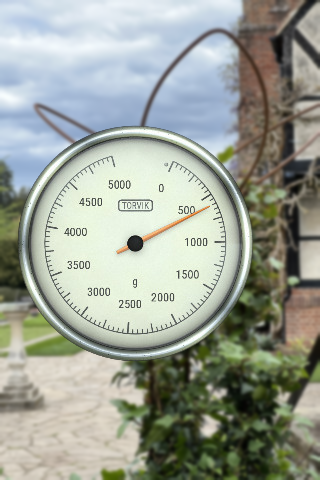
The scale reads {"value": 600, "unit": "g"}
